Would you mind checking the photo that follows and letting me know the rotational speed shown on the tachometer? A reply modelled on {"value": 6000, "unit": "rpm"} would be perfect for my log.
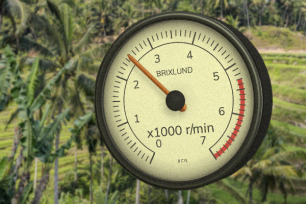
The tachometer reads {"value": 2500, "unit": "rpm"}
